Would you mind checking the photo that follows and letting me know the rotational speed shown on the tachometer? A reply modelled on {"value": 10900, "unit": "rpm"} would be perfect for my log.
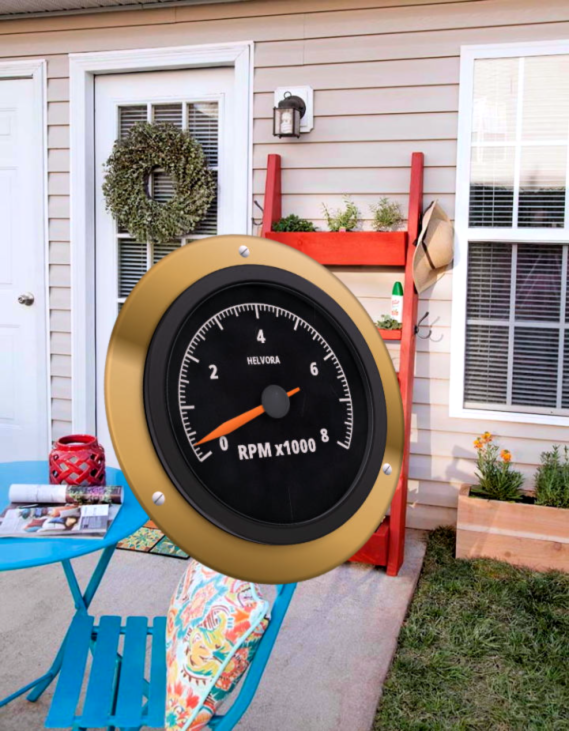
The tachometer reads {"value": 300, "unit": "rpm"}
